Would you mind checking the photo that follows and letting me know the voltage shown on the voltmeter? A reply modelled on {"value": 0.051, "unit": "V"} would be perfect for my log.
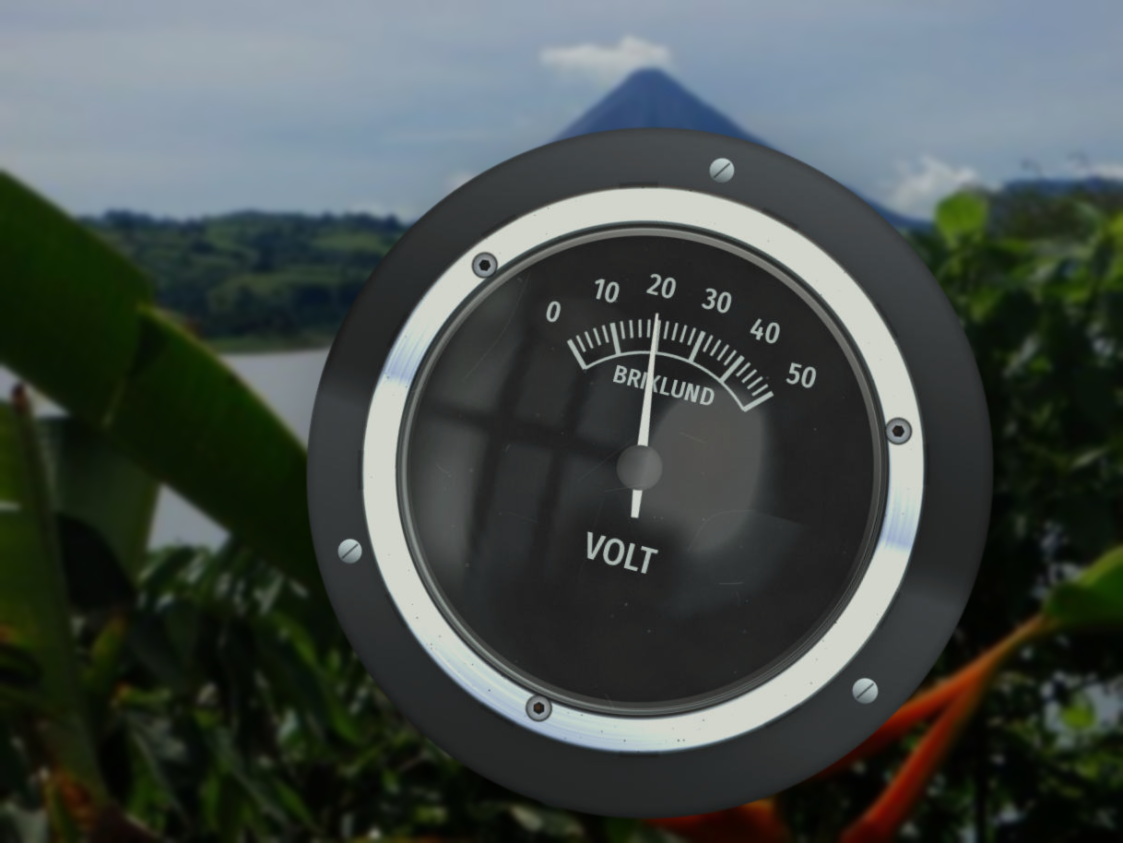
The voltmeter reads {"value": 20, "unit": "V"}
